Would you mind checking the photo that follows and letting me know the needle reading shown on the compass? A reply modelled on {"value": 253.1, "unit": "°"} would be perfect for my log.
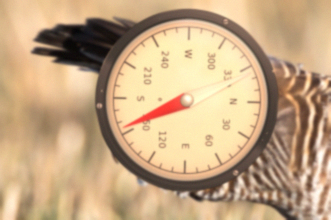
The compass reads {"value": 155, "unit": "°"}
